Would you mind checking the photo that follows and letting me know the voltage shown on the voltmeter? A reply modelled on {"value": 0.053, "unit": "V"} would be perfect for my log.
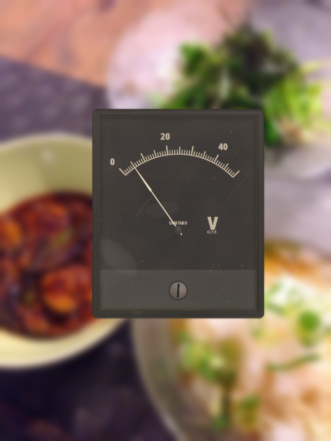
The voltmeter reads {"value": 5, "unit": "V"}
